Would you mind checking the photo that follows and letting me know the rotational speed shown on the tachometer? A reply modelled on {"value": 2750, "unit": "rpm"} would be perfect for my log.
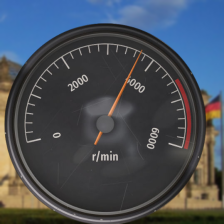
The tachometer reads {"value": 3700, "unit": "rpm"}
